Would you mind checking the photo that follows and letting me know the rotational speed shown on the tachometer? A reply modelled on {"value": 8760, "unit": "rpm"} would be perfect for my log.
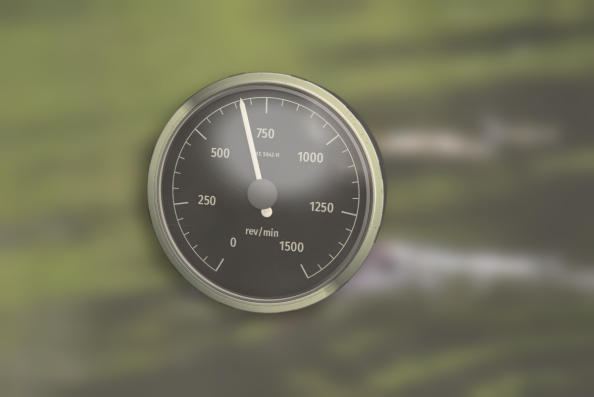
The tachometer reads {"value": 675, "unit": "rpm"}
